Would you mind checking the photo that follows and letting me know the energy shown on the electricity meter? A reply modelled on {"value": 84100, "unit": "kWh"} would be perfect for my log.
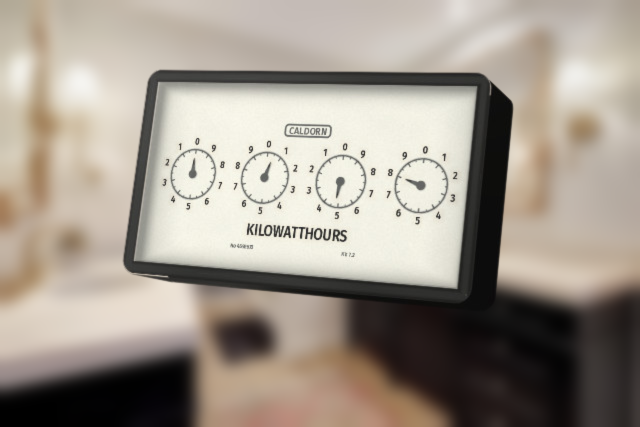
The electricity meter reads {"value": 48, "unit": "kWh"}
